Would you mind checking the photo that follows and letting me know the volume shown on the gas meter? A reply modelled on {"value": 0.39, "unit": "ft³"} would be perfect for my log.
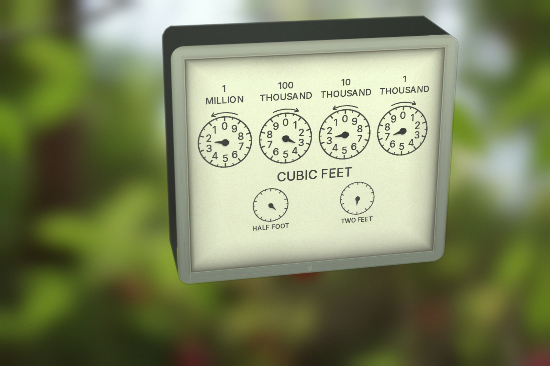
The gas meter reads {"value": 232700, "unit": "ft³"}
